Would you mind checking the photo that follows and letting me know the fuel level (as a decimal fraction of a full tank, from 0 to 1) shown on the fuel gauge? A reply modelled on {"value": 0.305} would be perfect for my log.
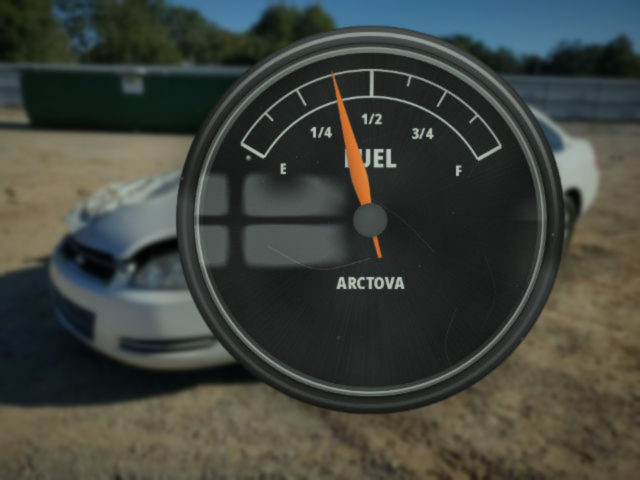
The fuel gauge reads {"value": 0.375}
